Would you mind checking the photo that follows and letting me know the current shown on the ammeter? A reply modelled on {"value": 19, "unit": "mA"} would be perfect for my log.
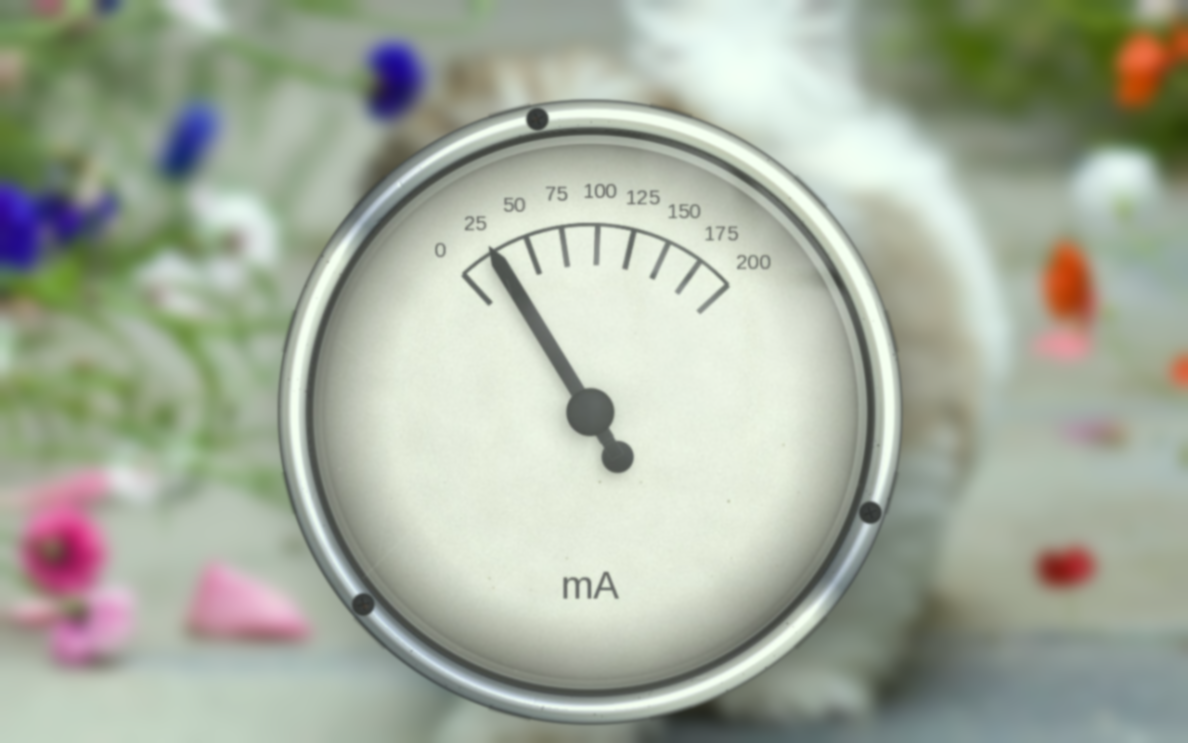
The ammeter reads {"value": 25, "unit": "mA"}
